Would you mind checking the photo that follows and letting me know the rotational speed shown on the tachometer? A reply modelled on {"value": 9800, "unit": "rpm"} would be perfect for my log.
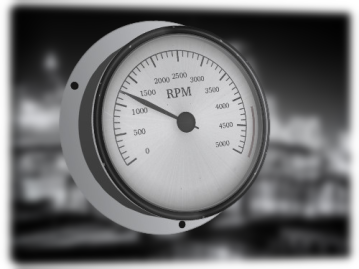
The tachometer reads {"value": 1200, "unit": "rpm"}
